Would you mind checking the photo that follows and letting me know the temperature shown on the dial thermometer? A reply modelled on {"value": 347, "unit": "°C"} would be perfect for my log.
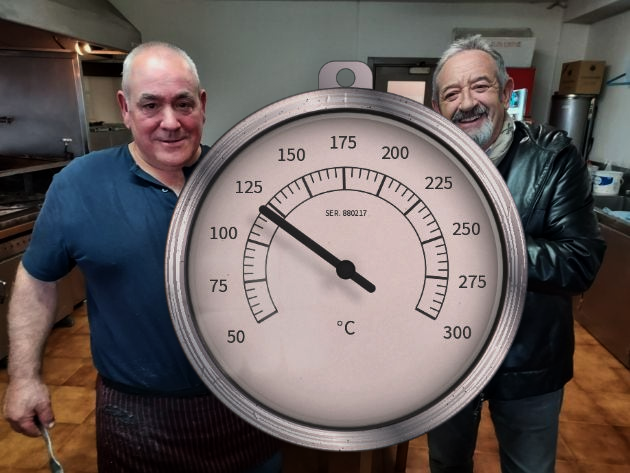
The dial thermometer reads {"value": 120, "unit": "°C"}
